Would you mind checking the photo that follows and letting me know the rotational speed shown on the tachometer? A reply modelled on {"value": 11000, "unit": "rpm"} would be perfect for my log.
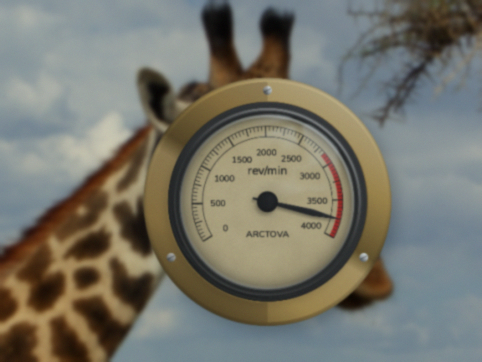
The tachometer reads {"value": 3750, "unit": "rpm"}
